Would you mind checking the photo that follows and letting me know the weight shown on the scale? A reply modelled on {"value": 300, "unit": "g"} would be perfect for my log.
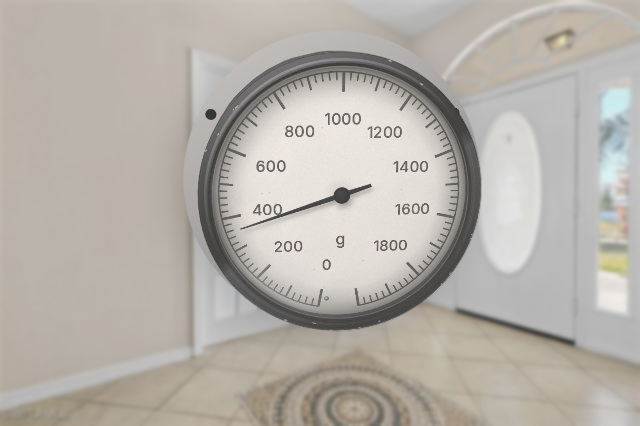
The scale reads {"value": 360, "unit": "g"}
